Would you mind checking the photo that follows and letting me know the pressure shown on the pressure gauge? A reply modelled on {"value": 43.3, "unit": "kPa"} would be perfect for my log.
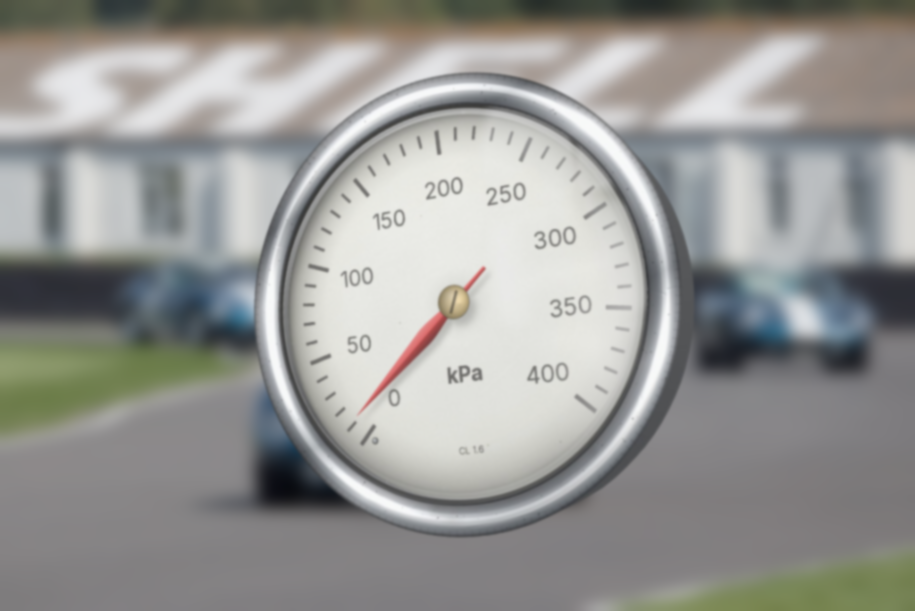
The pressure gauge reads {"value": 10, "unit": "kPa"}
